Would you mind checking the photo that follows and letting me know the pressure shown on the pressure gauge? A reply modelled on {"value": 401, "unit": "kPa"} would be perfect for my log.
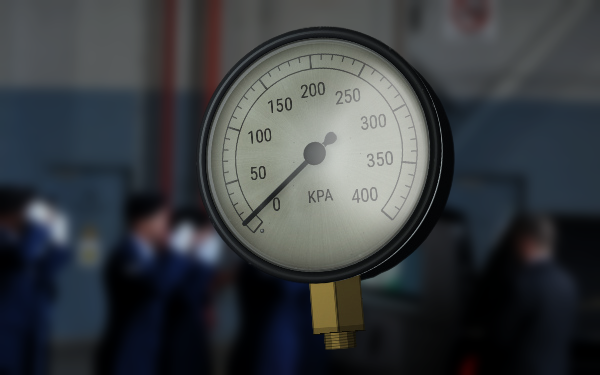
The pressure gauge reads {"value": 10, "unit": "kPa"}
